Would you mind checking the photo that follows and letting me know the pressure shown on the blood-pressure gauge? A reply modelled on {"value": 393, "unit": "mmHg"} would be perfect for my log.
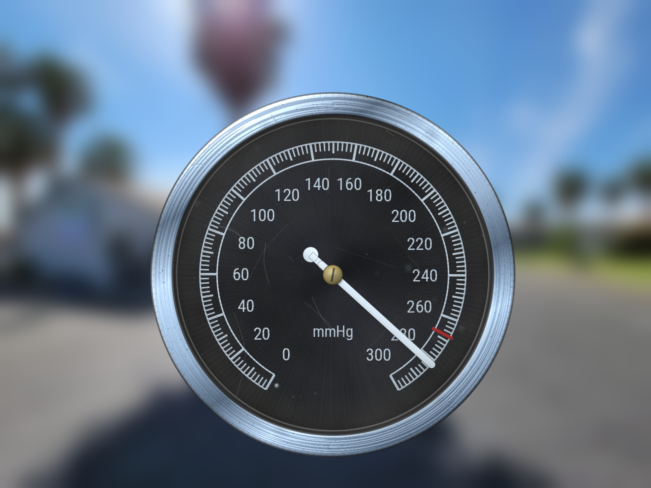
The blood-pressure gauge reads {"value": 282, "unit": "mmHg"}
